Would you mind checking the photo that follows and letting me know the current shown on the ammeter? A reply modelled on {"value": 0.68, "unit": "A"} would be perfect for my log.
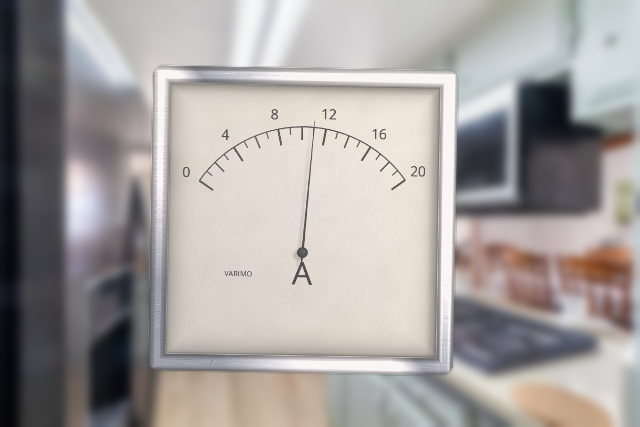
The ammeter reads {"value": 11, "unit": "A"}
